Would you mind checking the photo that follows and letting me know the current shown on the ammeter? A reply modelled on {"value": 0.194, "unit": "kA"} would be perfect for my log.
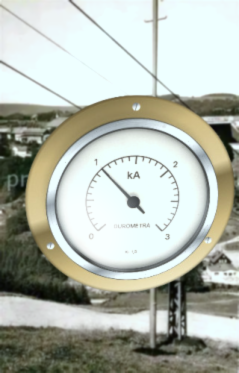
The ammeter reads {"value": 1, "unit": "kA"}
